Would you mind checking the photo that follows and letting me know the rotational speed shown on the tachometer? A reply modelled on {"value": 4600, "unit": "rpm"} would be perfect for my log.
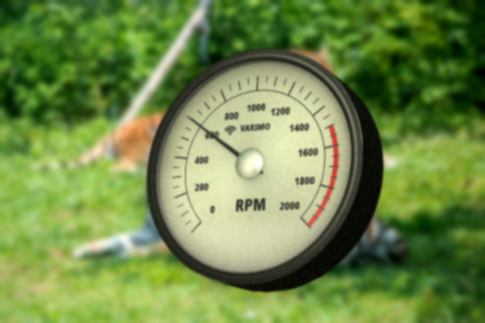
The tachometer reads {"value": 600, "unit": "rpm"}
